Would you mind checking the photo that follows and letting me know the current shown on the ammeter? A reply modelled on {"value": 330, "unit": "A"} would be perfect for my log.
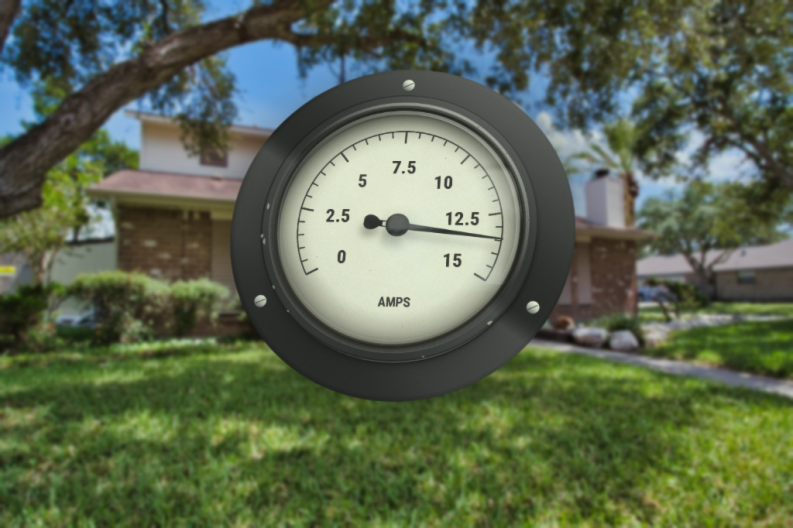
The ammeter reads {"value": 13.5, "unit": "A"}
